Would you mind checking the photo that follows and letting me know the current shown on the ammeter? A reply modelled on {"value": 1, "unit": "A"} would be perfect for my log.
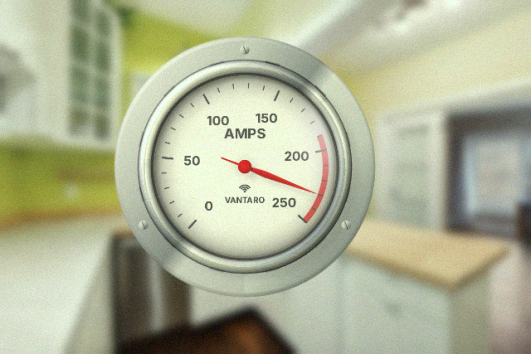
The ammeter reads {"value": 230, "unit": "A"}
